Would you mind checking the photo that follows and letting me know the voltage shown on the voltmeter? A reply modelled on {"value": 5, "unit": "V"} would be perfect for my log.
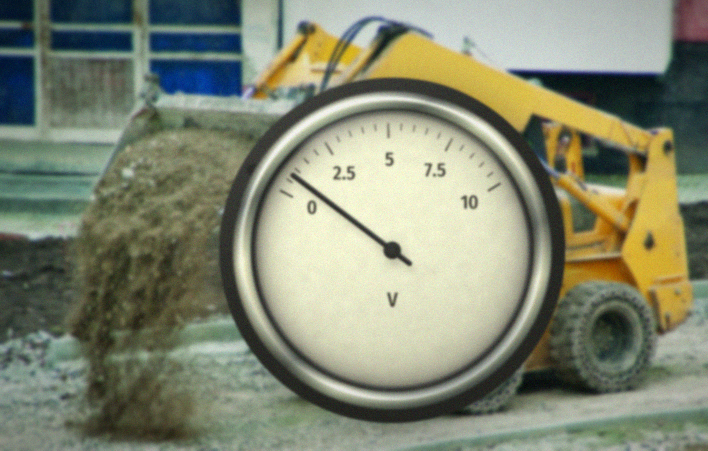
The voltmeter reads {"value": 0.75, "unit": "V"}
